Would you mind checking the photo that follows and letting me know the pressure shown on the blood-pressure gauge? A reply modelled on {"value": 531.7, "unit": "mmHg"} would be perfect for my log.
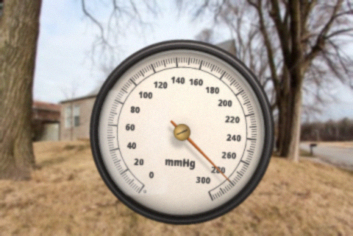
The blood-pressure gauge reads {"value": 280, "unit": "mmHg"}
